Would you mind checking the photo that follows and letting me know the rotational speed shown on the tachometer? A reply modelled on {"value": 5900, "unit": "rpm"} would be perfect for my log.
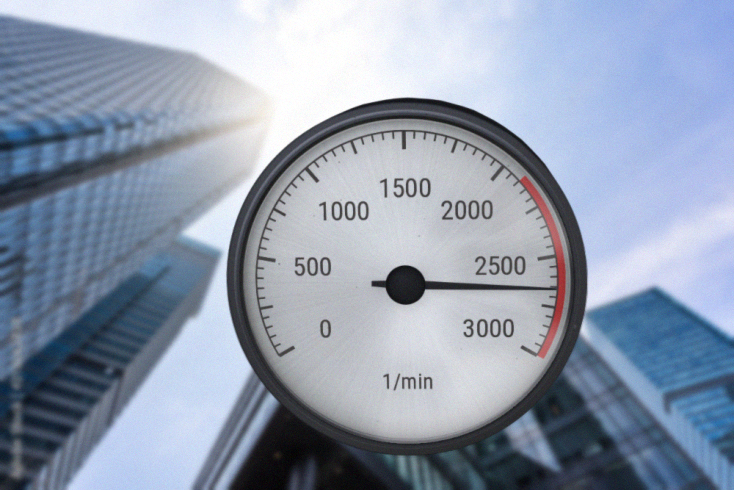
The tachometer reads {"value": 2650, "unit": "rpm"}
